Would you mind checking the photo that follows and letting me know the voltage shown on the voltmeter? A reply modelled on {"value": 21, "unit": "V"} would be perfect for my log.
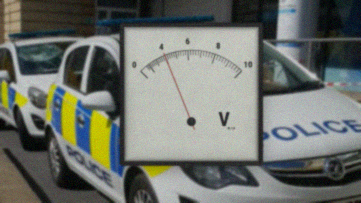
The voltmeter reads {"value": 4, "unit": "V"}
